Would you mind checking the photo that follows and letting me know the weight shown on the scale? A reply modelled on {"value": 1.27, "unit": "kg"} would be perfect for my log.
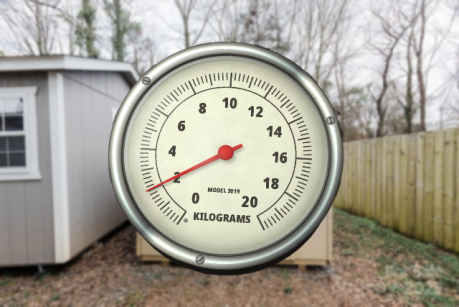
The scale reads {"value": 2, "unit": "kg"}
